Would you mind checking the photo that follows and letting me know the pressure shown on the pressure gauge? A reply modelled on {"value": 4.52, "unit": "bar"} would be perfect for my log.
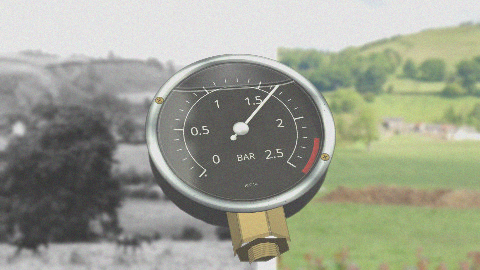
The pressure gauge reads {"value": 1.65, "unit": "bar"}
